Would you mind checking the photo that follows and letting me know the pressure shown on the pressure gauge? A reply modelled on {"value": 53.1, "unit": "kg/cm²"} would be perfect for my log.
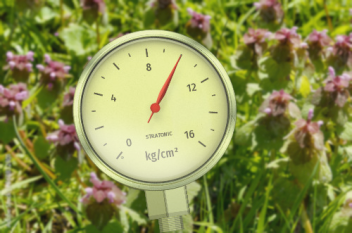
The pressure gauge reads {"value": 10, "unit": "kg/cm²"}
